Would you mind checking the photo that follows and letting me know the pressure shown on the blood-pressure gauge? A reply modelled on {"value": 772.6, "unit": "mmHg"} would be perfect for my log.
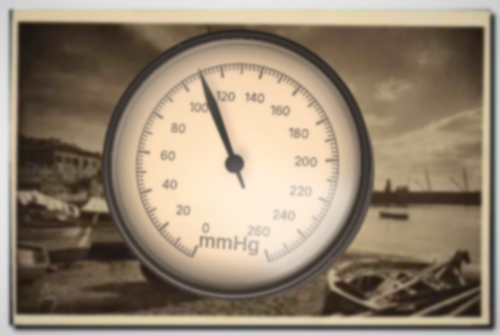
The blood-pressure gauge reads {"value": 110, "unit": "mmHg"}
